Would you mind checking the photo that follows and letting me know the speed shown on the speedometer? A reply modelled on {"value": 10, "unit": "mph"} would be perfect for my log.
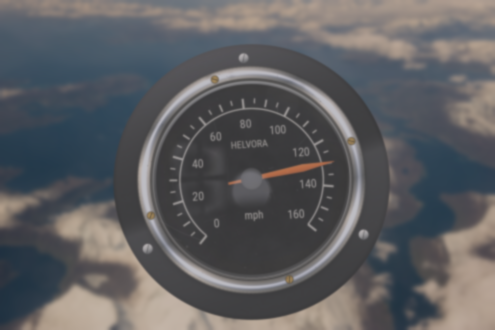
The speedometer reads {"value": 130, "unit": "mph"}
